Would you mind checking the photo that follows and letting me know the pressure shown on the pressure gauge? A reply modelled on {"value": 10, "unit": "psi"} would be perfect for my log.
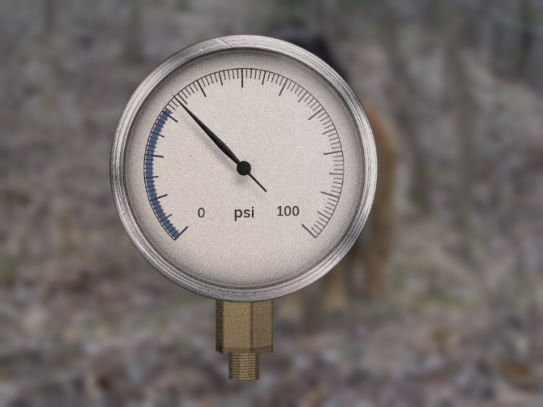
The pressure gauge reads {"value": 34, "unit": "psi"}
